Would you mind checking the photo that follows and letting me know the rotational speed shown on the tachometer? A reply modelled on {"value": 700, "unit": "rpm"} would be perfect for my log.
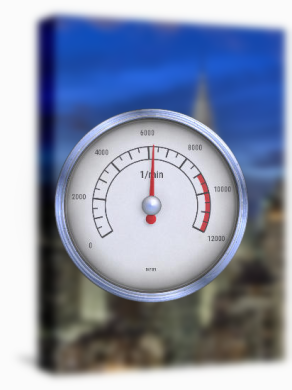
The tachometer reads {"value": 6250, "unit": "rpm"}
